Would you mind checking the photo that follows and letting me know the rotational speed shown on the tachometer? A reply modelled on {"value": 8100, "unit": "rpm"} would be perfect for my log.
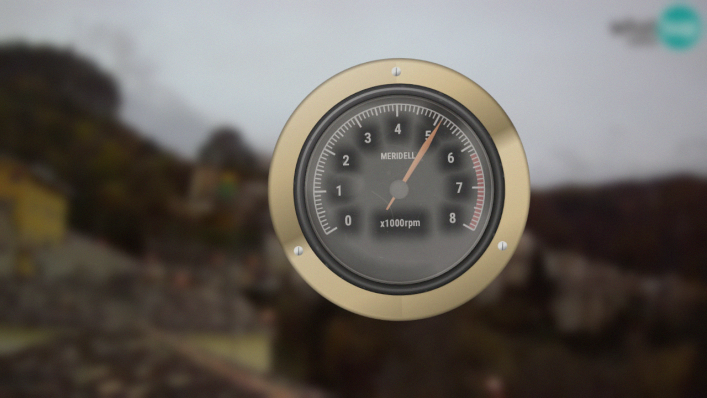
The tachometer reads {"value": 5100, "unit": "rpm"}
